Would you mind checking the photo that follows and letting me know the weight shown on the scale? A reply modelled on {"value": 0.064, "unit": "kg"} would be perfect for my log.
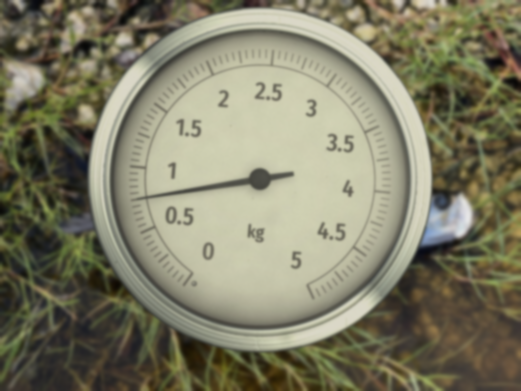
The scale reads {"value": 0.75, "unit": "kg"}
